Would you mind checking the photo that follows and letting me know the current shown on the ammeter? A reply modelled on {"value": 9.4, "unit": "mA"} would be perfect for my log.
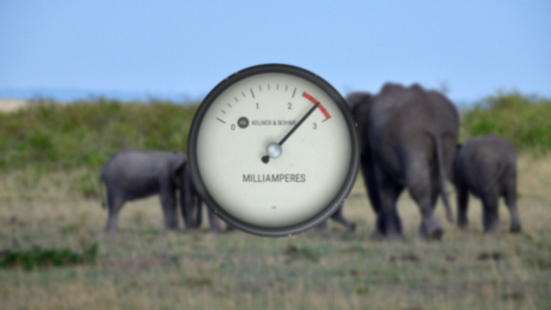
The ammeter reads {"value": 2.6, "unit": "mA"}
